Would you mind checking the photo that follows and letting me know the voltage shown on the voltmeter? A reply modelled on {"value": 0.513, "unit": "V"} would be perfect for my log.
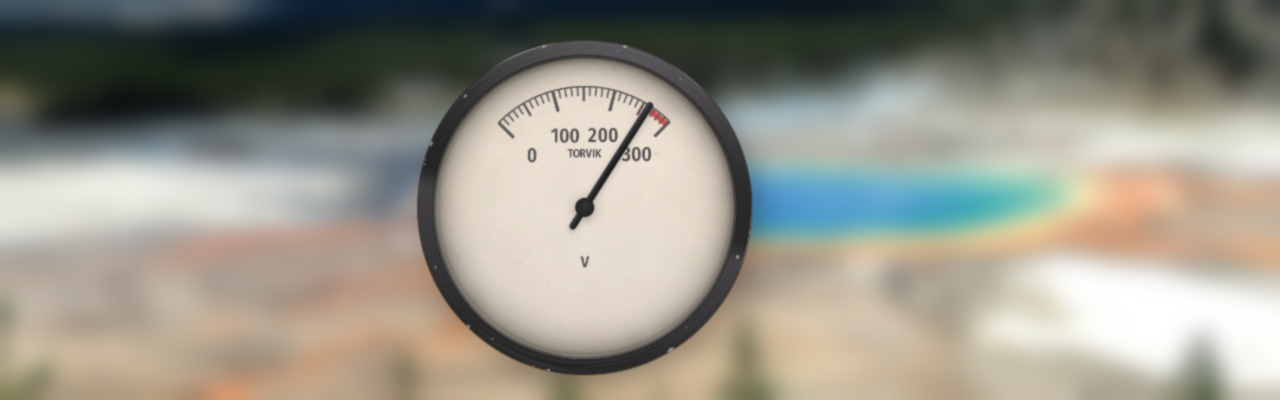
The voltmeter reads {"value": 260, "unit": "V"}
